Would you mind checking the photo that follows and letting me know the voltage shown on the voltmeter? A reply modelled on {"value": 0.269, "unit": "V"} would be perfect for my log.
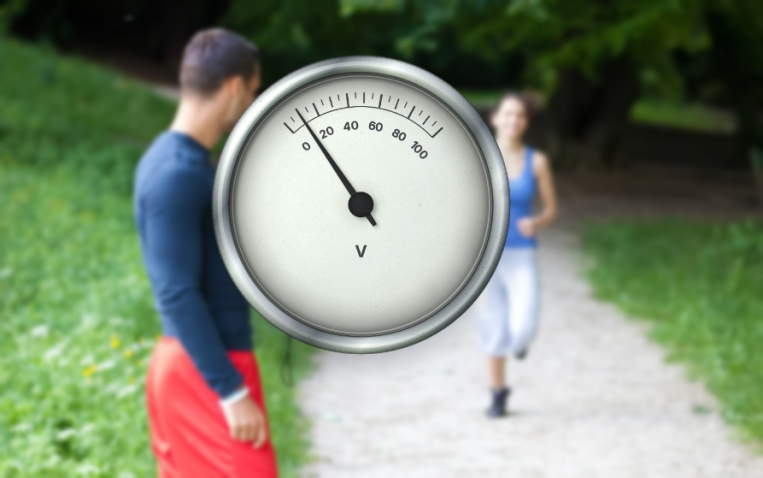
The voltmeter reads {"value": 10, "unit": "V"}
